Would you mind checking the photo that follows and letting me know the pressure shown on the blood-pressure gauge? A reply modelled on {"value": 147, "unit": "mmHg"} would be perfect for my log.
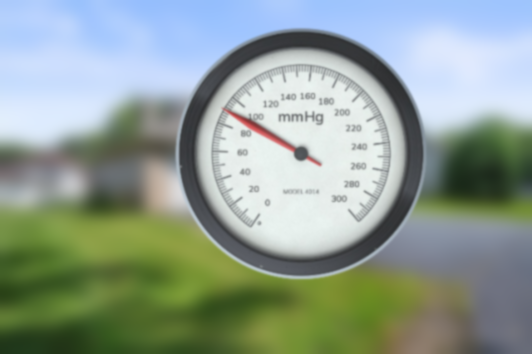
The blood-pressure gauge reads {"value": 90, "unit": "mmHg"}
